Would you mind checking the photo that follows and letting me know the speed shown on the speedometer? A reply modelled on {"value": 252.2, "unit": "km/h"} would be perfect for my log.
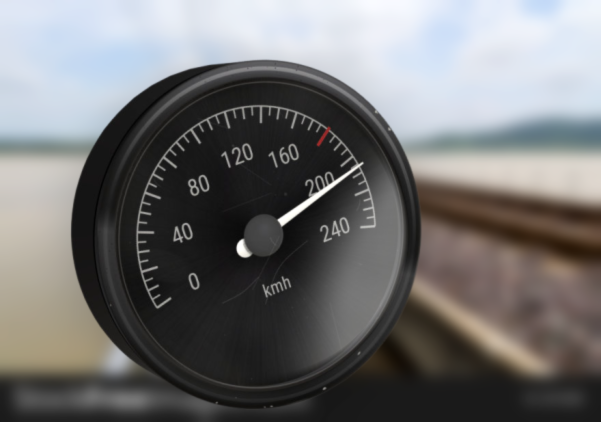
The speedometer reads {"value": 205, "unit": "km/h"}
